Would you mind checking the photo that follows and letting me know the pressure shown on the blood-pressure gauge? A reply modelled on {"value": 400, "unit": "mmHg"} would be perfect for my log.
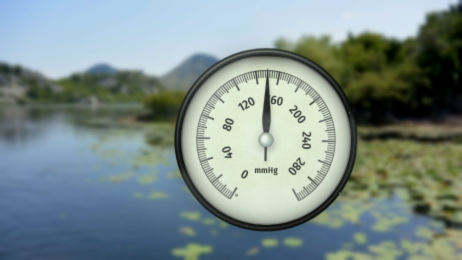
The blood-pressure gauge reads {"value": 150, "unit": "mmHg"}
